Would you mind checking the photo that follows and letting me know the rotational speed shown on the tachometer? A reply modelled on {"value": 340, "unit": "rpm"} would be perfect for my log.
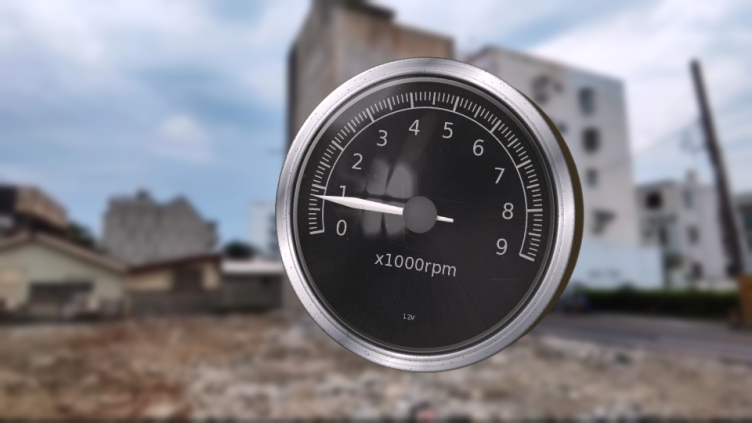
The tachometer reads {"value": 800, "unit": "rpm"}
